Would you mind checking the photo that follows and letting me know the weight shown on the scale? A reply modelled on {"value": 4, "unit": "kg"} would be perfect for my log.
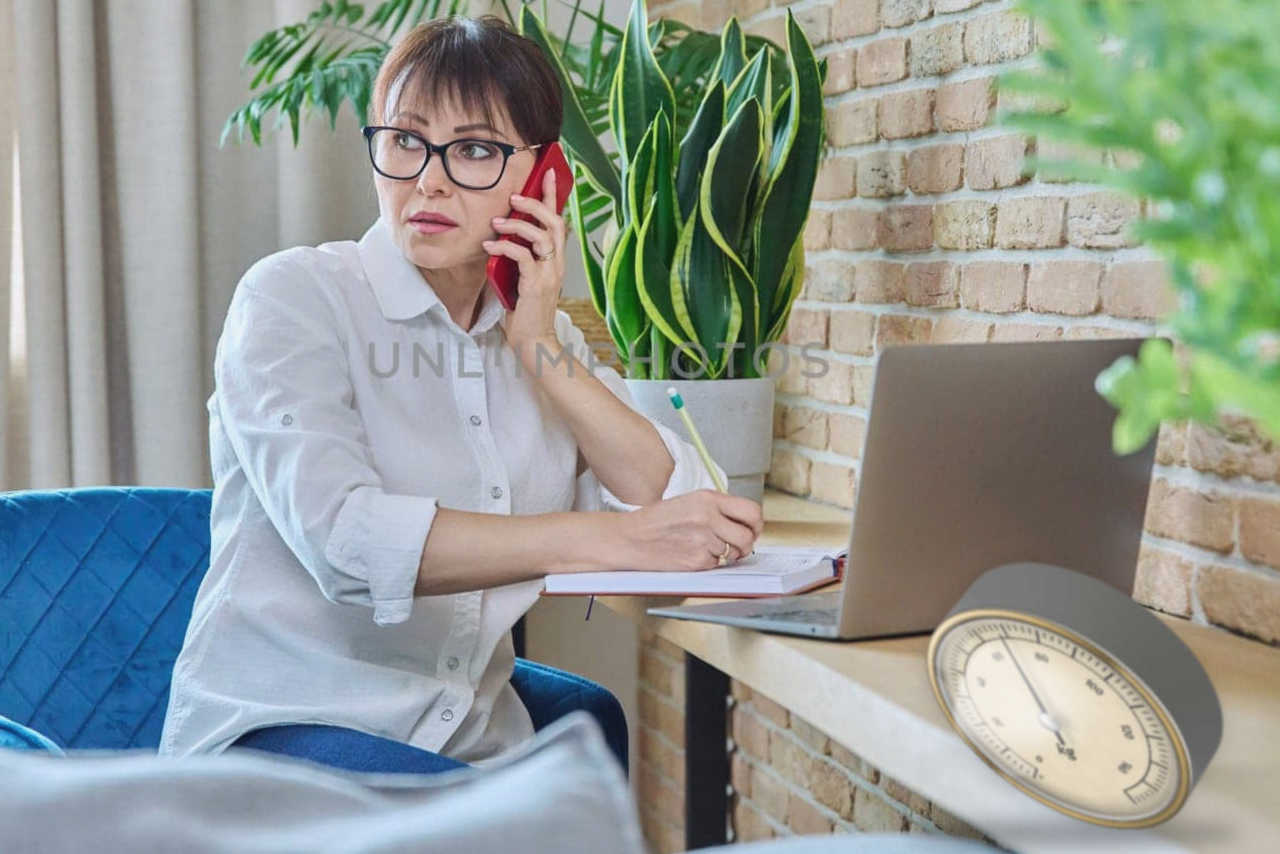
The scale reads {"value": 70, "unit": "kg"}
